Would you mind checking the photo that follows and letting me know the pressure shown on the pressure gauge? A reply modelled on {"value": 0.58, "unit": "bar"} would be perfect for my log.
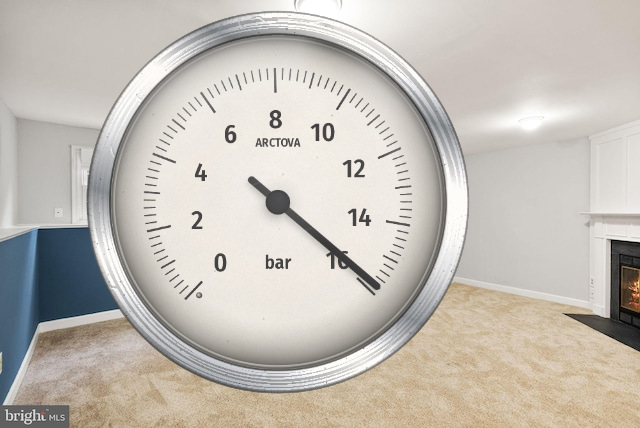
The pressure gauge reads {"value": 15.8, "unit": "bar"}
